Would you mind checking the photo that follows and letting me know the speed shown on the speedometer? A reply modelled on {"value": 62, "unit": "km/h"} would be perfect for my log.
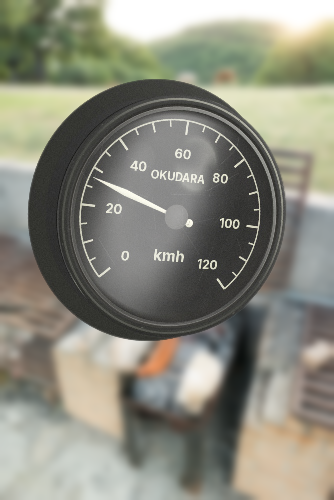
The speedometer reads {"value": 27.5, "unit": "km/h"}
